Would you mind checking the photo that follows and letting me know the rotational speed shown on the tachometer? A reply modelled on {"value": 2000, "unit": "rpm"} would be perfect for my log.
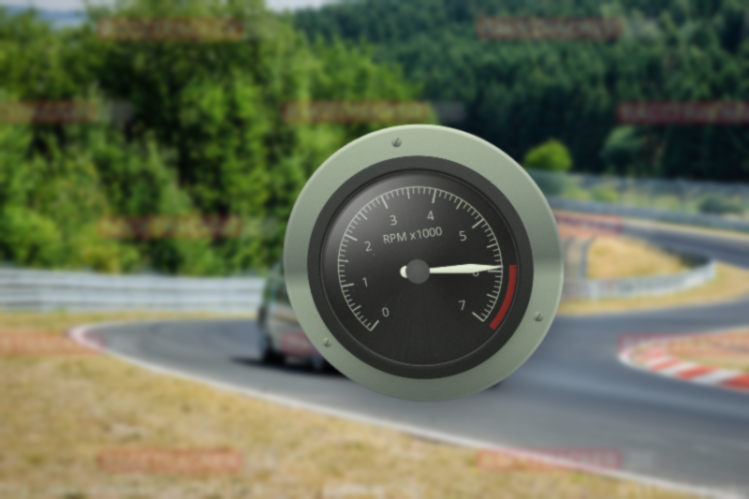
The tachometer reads {"value": 5900, "unit": "rpm"}
